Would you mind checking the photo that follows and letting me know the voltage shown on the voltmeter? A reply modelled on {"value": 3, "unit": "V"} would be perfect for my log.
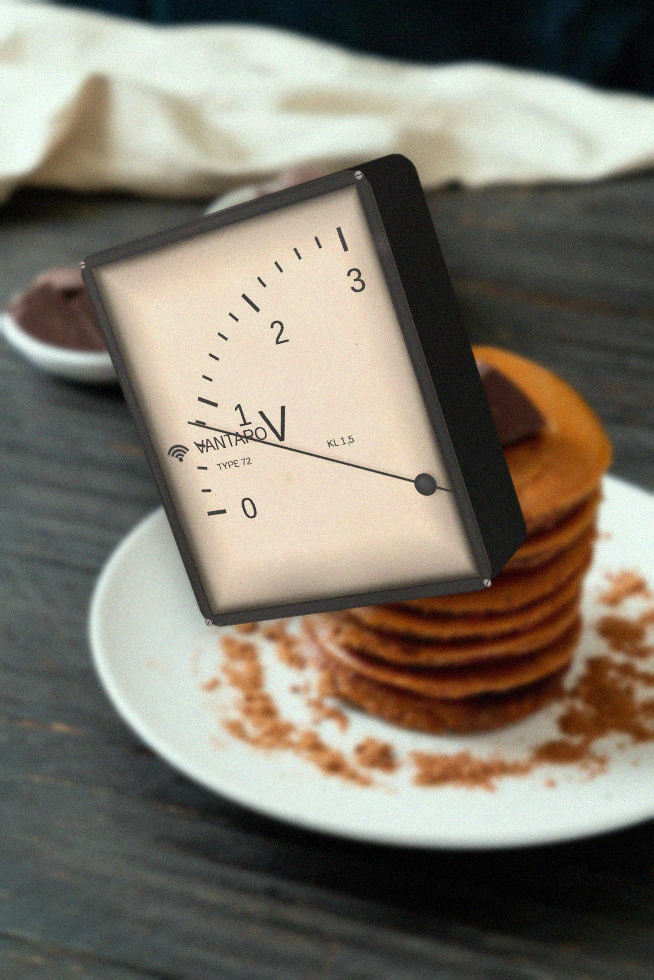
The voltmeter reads {"value": 0.8, "unit": "V"}
